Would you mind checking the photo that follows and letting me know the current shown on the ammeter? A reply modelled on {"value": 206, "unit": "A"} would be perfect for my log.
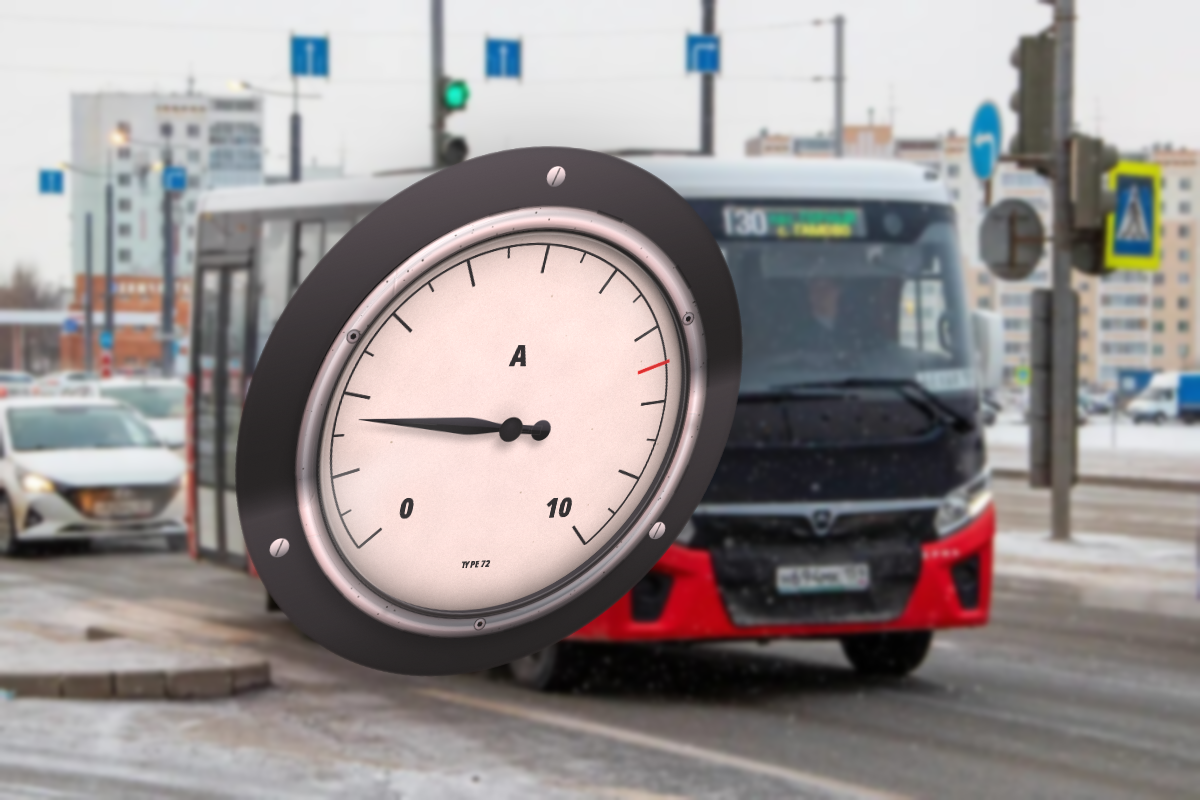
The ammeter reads {"value": 1.75, "unit": "A"}
